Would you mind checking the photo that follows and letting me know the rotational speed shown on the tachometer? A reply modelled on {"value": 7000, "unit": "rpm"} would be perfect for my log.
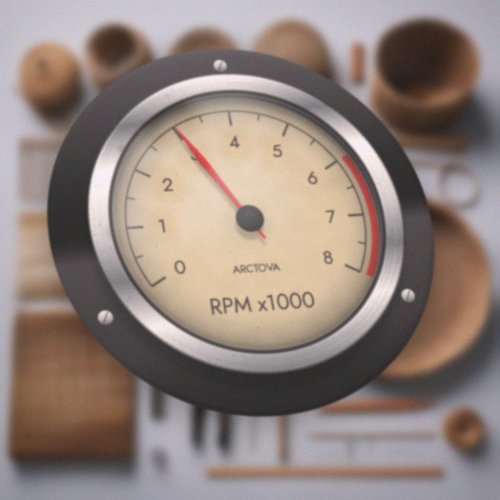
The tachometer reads {"value": 3000, "unit": "rpm"}
